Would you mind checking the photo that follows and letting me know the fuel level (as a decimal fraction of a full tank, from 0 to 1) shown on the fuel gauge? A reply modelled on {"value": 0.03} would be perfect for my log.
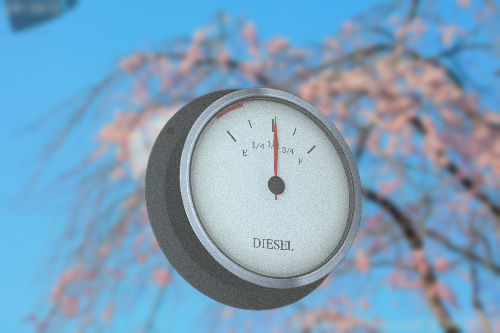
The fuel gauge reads {"value": 0.5}
